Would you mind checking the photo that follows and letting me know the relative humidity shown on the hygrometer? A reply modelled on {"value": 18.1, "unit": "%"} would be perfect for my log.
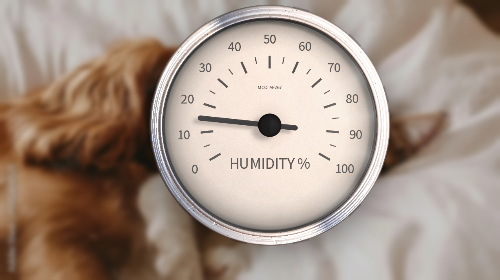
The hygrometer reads {"value": 15, "unit": "%"}
